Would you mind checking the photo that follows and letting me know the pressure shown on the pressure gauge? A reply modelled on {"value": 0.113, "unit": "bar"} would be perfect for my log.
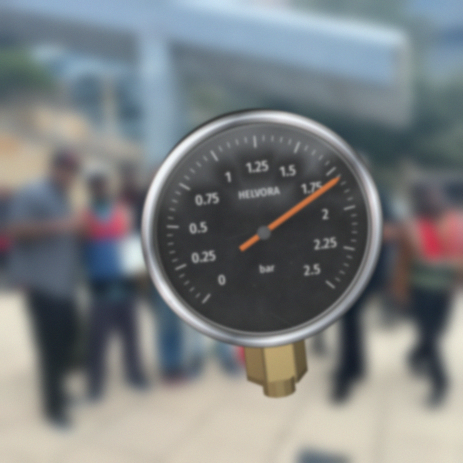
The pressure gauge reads {"value": 1.8, "unit": "bar"}
